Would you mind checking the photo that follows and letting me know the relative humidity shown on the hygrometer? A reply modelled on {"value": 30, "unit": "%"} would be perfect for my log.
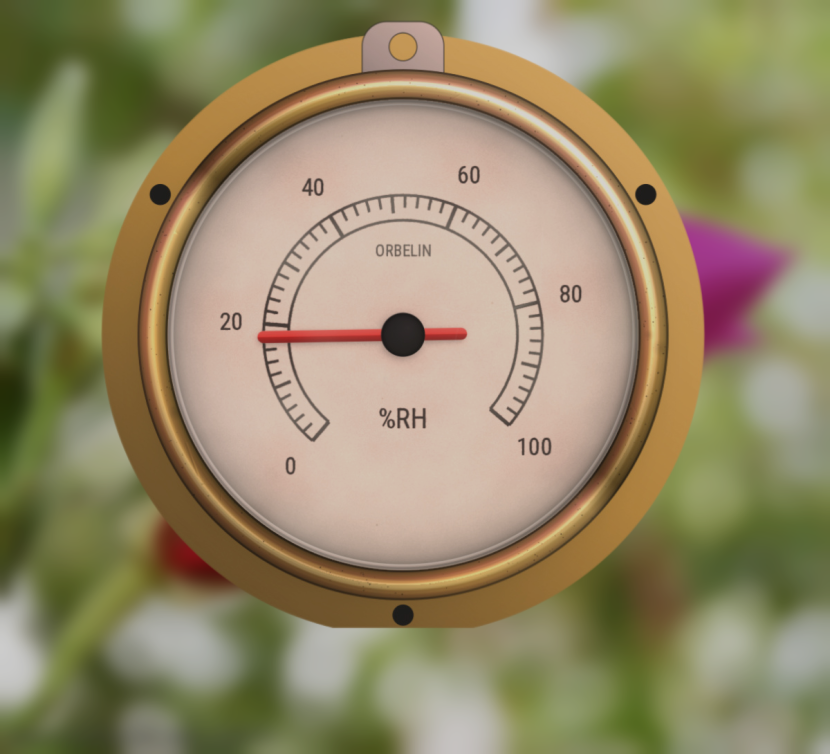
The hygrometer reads {"value": 18, "unit": "%"}
